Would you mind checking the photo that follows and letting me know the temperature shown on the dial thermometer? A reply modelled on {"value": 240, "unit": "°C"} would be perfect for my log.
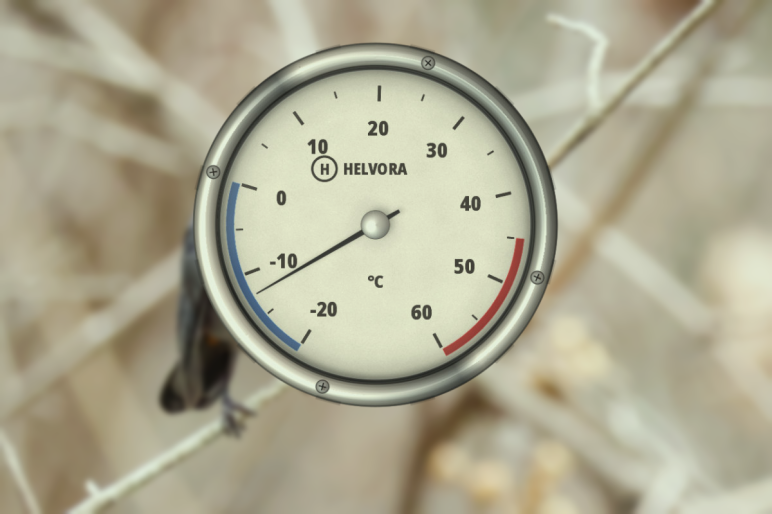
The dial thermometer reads {"value": -12.5, "unit": "°C"}
